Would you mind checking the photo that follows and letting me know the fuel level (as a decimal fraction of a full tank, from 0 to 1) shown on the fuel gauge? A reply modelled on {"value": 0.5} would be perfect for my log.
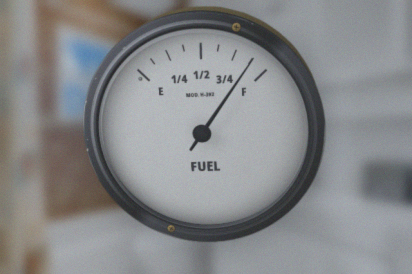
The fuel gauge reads {"value": 0.875}
